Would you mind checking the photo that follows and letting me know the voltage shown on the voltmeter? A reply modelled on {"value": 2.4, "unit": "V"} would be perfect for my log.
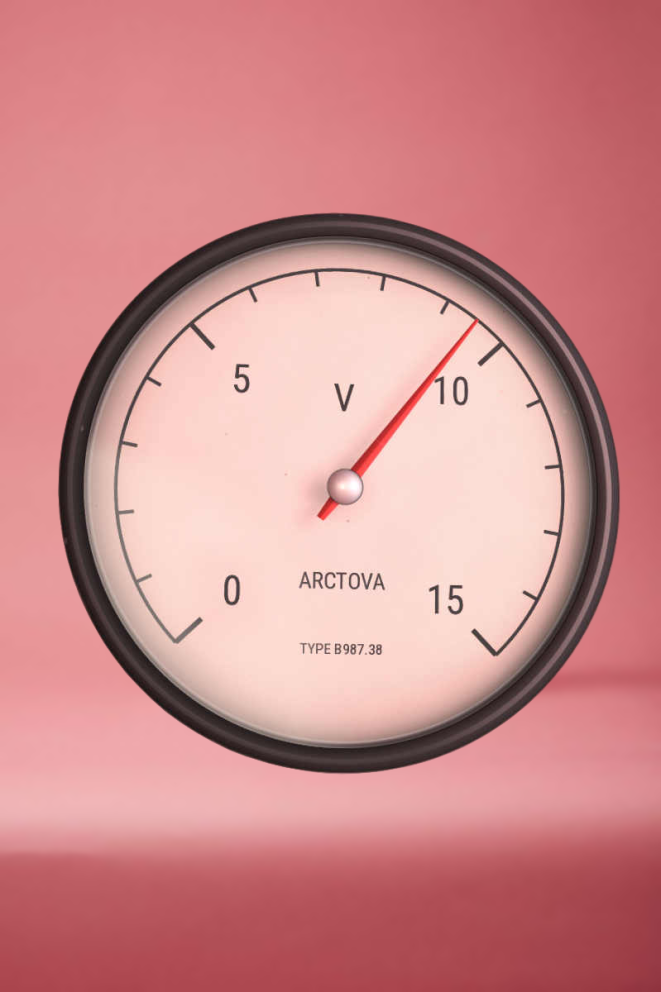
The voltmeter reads {"value": 9.5, "unit": "V"}
